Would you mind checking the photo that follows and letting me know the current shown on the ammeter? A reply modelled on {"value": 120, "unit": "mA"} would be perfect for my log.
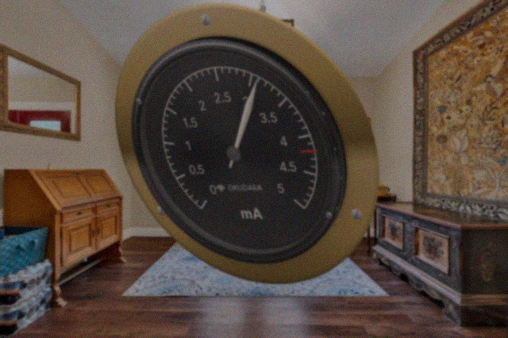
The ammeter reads {"value": 3.1, "unit": "mA"}
